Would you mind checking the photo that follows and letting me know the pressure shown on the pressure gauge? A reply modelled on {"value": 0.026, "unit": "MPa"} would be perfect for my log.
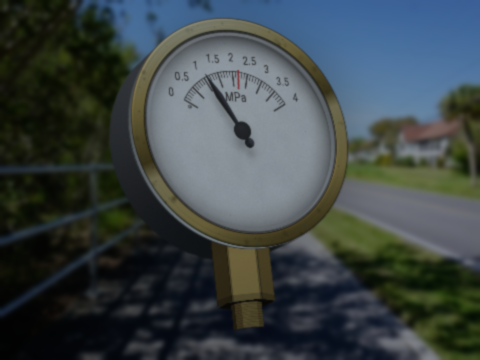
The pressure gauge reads {"value": 1, "unit": "MPa"}
